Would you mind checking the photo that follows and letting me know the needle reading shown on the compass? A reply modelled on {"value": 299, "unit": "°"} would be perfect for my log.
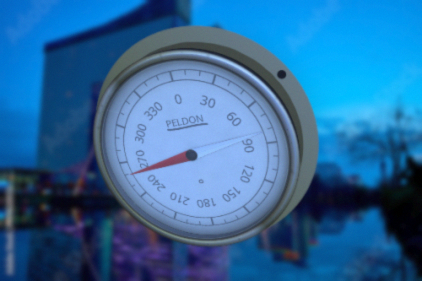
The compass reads {"value": 260, "unit": "°"}
